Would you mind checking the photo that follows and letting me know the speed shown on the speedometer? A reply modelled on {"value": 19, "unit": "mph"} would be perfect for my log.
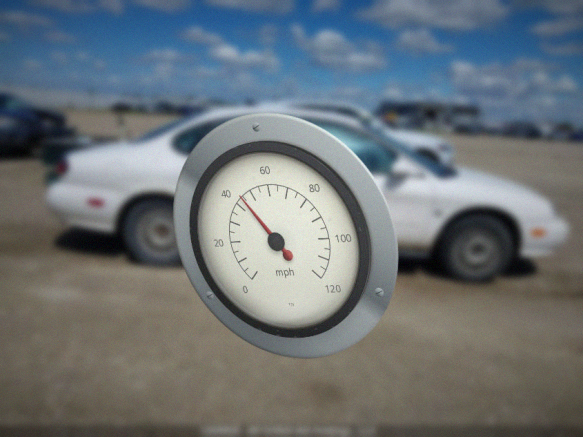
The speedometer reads {"value": 45, "unit": "mph"}
